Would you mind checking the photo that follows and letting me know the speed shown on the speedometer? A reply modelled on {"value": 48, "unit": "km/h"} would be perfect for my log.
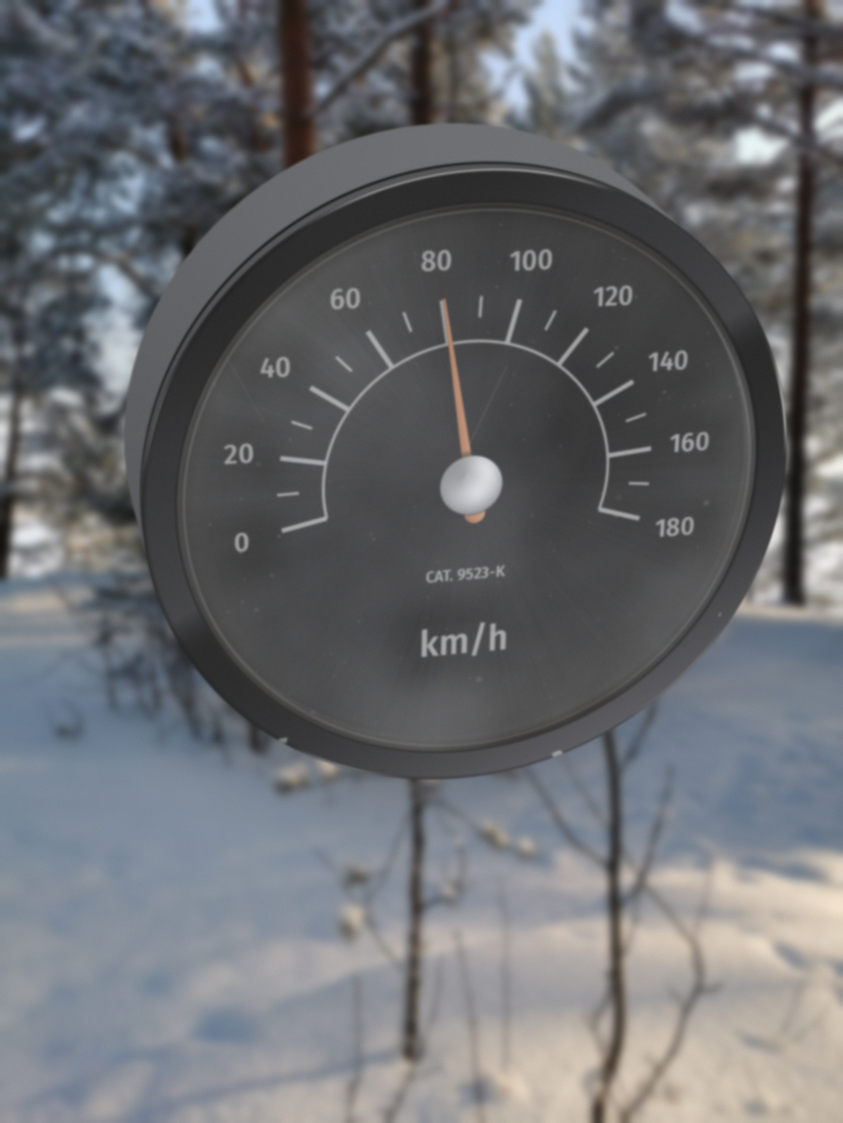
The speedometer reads {"value": 80, "unit": "km/h"}
